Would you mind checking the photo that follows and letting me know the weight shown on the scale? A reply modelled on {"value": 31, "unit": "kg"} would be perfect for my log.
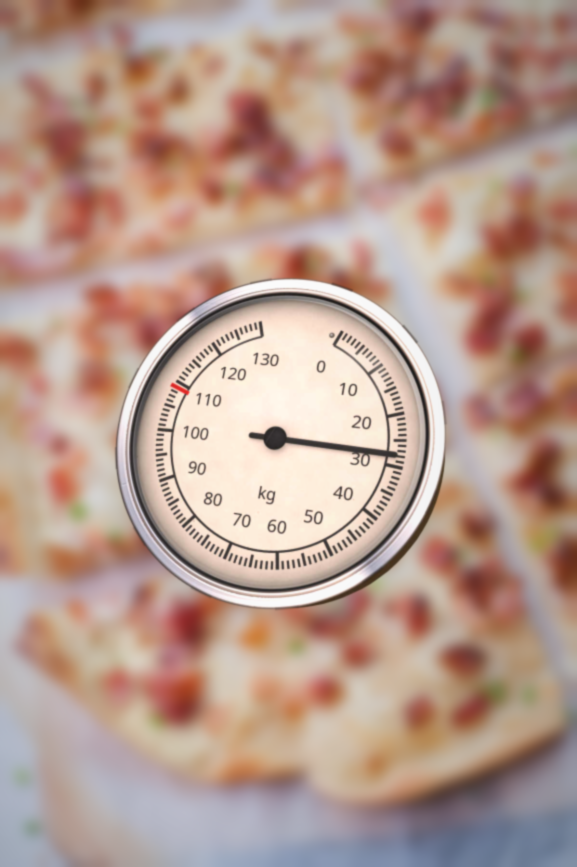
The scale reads {"value": 28, "unit": "kg"}
